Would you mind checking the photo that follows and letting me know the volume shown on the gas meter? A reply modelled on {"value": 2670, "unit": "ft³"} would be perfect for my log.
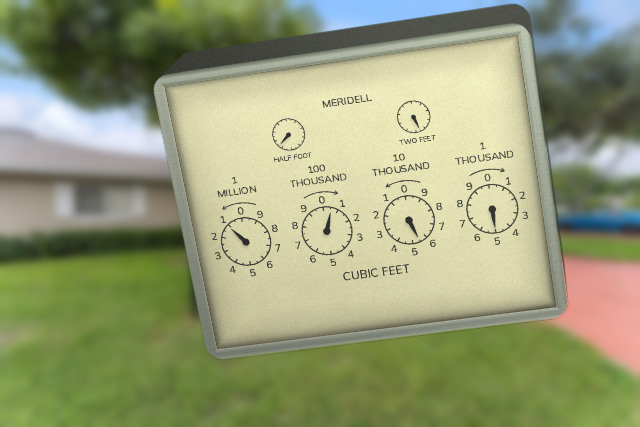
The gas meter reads {"value": 105500, "unit": "ft³"}
